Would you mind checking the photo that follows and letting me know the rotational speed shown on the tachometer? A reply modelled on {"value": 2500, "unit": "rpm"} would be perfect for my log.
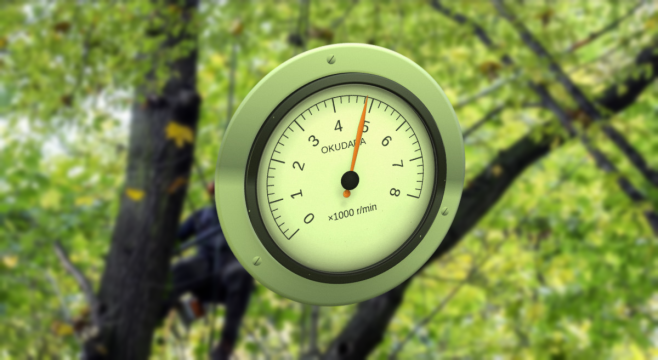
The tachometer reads {"value": 4800, "unit": "rpm"}
